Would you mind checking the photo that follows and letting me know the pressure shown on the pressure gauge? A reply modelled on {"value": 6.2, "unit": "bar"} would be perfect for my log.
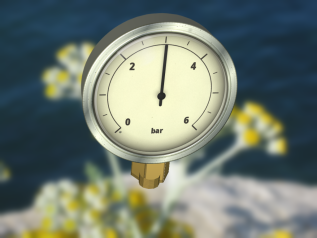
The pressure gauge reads {"value": 3, "unit": "bar"}
